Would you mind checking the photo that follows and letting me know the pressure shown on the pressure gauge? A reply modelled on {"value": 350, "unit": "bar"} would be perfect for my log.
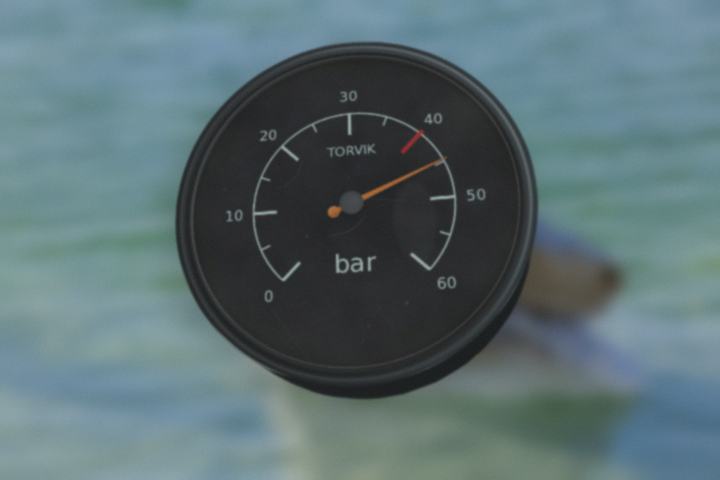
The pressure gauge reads {"value": 45, "unit": "bar"}
